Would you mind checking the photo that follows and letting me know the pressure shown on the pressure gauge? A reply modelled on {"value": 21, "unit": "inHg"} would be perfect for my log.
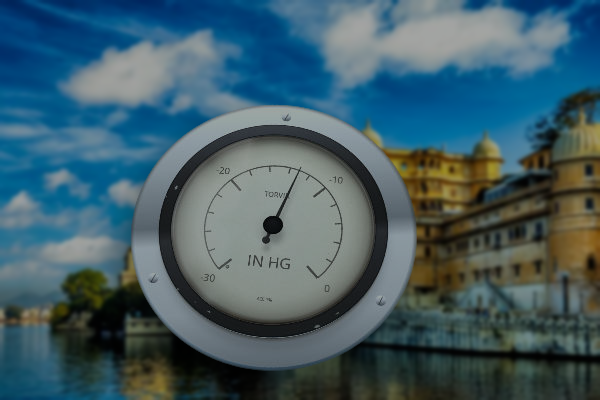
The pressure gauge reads {"value": -13, "unit": "inHg"}
